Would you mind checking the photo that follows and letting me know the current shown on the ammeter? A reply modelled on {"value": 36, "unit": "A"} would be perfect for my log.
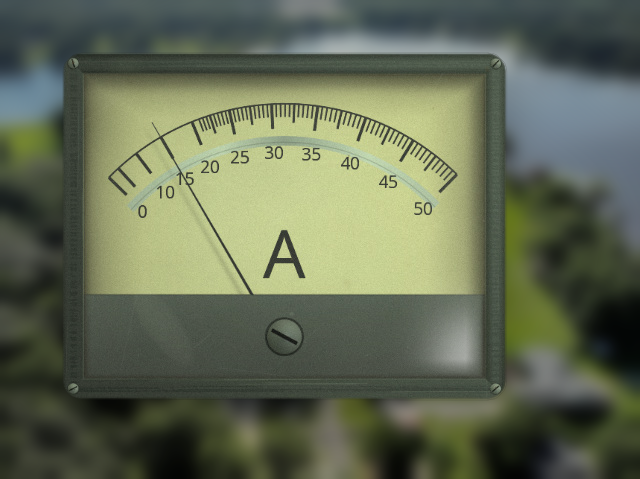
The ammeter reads {"value": 15, "unit": "A"}
